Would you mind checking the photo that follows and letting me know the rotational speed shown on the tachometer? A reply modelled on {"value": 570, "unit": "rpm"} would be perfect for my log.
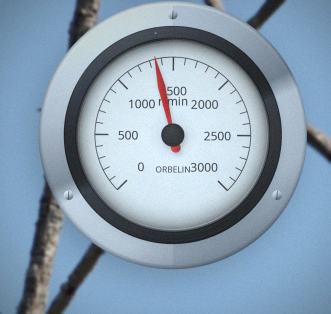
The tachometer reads {"value": 1350, "unit": "rpm"}
